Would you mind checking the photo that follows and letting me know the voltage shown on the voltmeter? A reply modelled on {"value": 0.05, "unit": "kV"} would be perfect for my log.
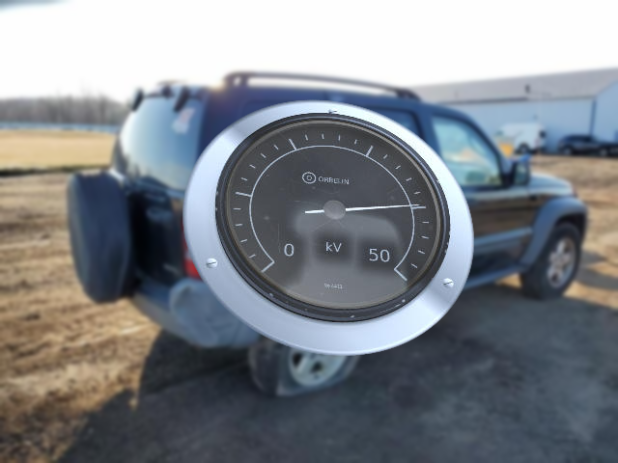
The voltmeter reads {"value": 40, "unit": "kV"}
